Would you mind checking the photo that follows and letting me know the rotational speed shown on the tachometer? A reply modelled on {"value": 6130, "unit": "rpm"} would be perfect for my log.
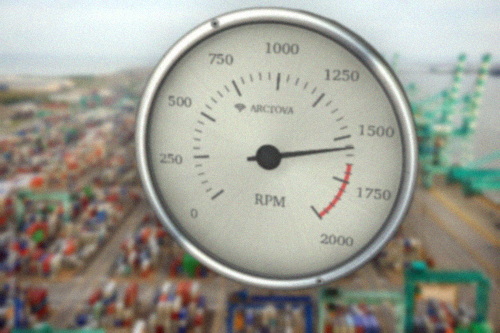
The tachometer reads {"value": 1550, "unit": "rpm"}
